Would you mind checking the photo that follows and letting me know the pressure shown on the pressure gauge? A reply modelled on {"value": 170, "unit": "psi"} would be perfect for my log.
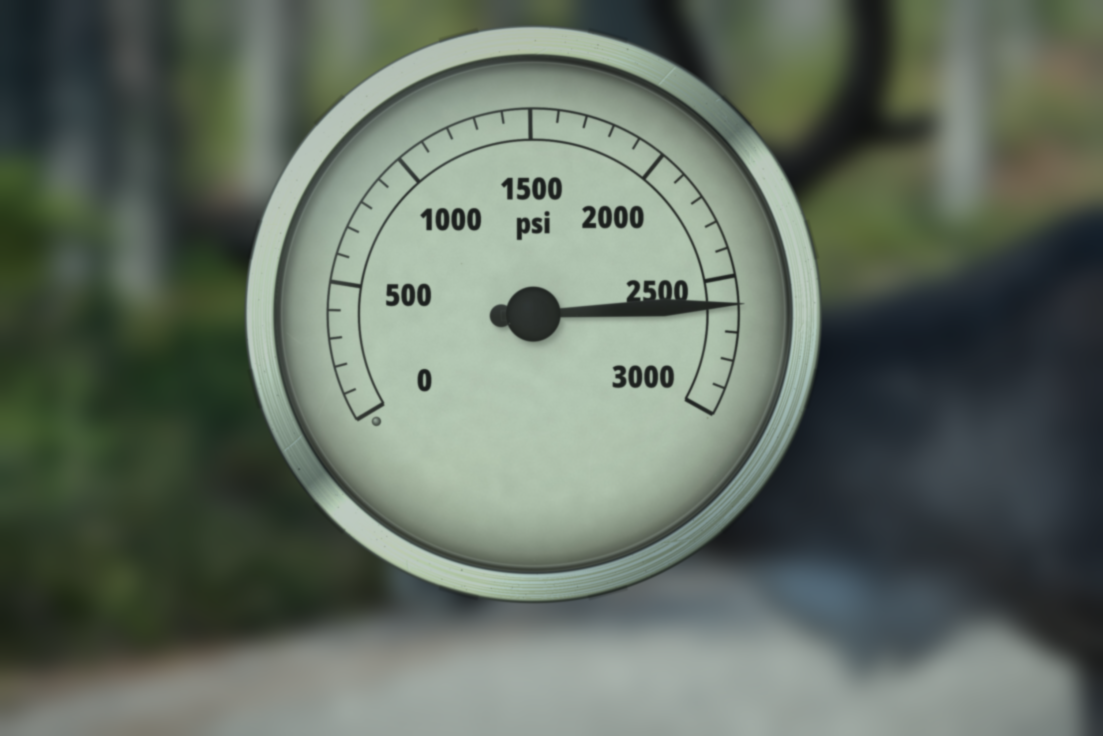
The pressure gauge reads {"value": 2600, "unit": "psi"}
